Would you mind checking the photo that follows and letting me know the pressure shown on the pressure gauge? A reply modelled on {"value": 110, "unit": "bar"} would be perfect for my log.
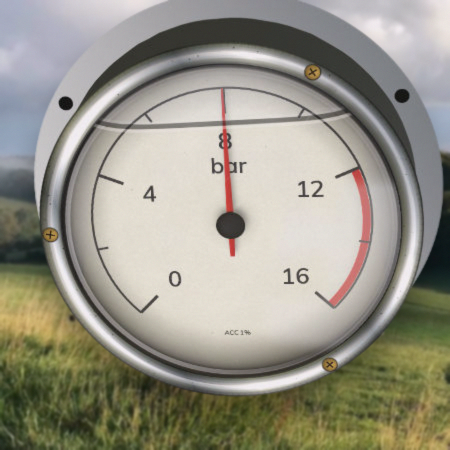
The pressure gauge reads {"value": 8, "unit": "bar"}
